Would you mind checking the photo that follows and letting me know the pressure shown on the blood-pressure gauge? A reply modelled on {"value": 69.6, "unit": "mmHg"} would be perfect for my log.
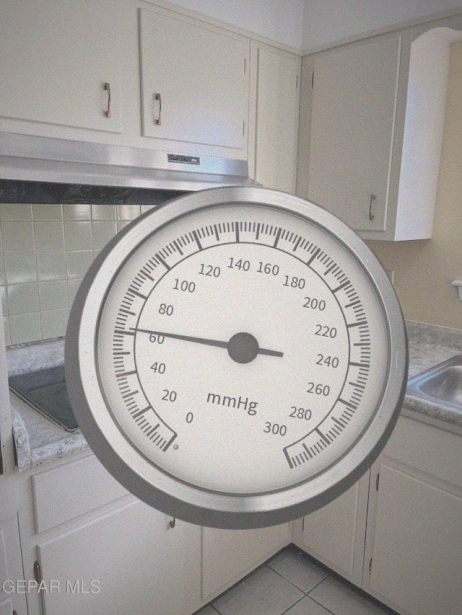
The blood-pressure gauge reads {"value": 62, "unit": "mmHg"}
